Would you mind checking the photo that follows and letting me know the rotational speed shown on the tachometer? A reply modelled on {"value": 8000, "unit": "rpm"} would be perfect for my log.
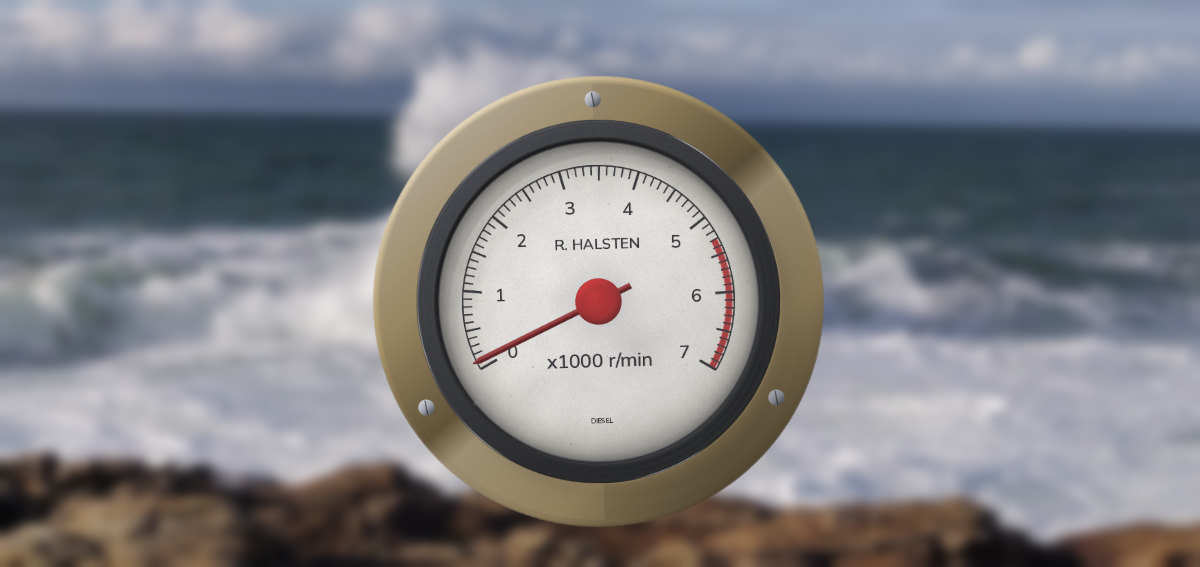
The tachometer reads {"value": 100, "unit": "rpm"}
